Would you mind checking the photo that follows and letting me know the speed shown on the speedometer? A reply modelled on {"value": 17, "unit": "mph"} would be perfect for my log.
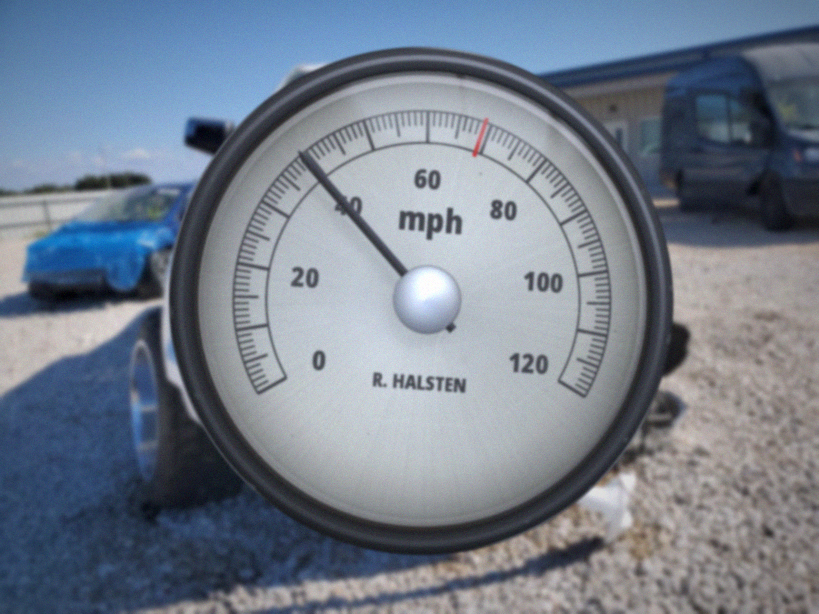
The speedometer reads {"value": 39, "unit": "mph"}
